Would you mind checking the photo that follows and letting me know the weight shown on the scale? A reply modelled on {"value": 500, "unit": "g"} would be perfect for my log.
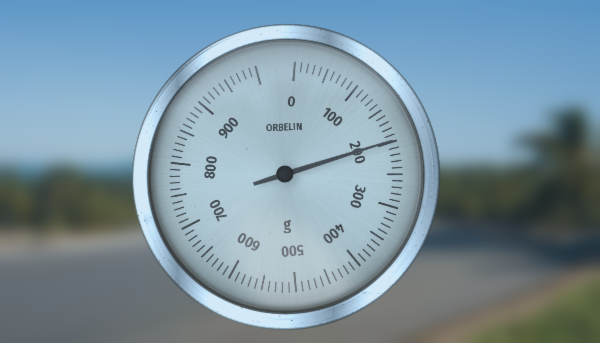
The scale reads {"value": 200, "unit": "g"}
